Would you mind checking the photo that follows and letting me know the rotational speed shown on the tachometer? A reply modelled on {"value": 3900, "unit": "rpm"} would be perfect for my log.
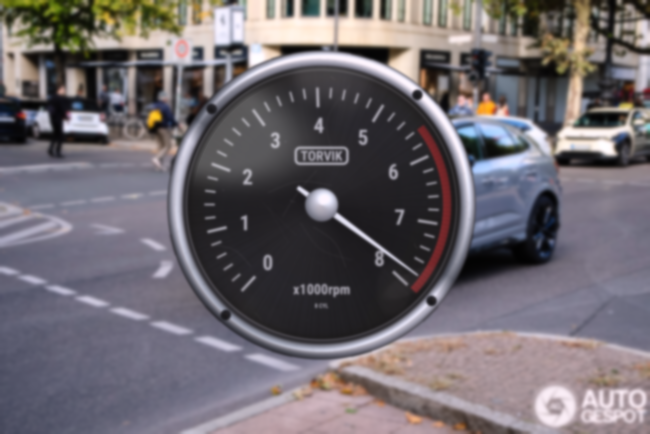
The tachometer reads {"value": 7800, "unit": "rpm"}
